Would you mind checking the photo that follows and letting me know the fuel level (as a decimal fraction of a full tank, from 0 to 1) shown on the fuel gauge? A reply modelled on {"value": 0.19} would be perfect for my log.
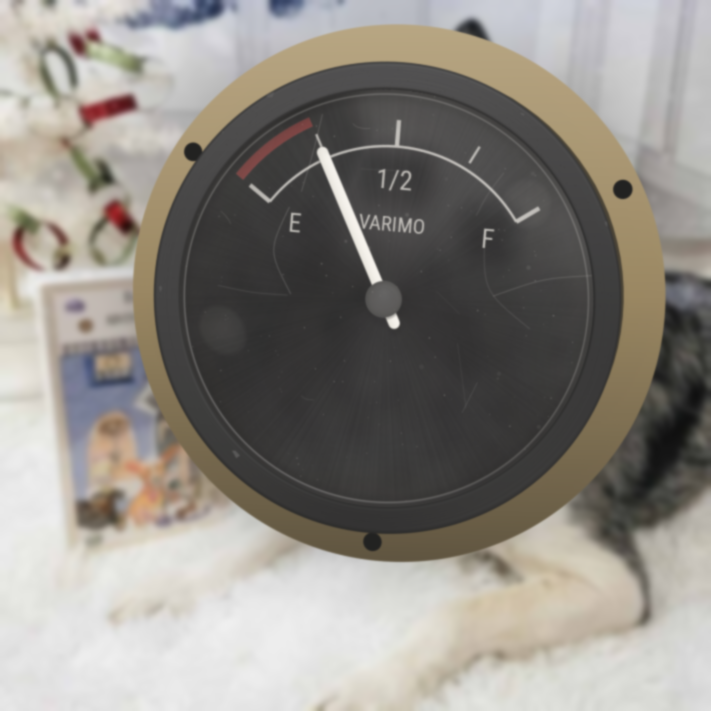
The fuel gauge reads {"value": 0.25}
